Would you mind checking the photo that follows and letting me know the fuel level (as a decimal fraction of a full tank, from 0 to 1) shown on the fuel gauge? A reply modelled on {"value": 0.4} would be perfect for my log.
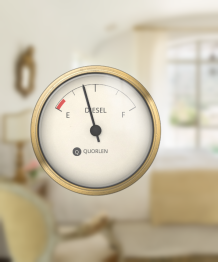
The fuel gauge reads {"value": 0.375}
